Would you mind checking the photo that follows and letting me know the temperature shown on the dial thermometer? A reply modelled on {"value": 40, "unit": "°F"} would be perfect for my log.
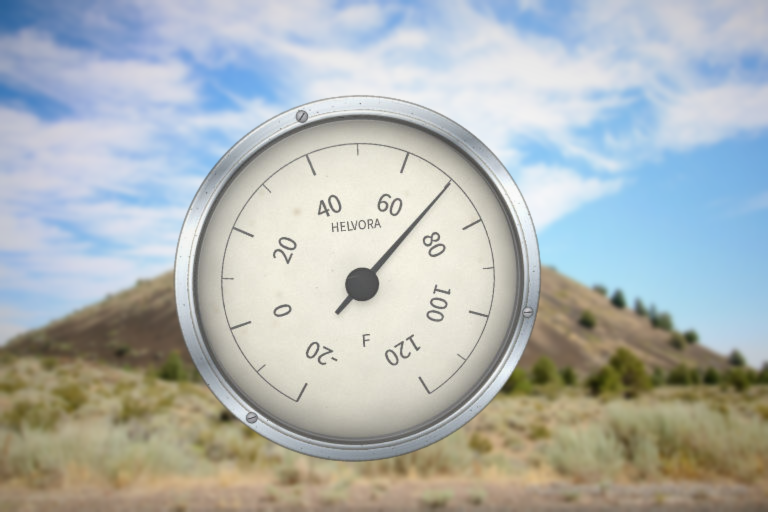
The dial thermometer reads {"value": 70, "unit": "°F"}
